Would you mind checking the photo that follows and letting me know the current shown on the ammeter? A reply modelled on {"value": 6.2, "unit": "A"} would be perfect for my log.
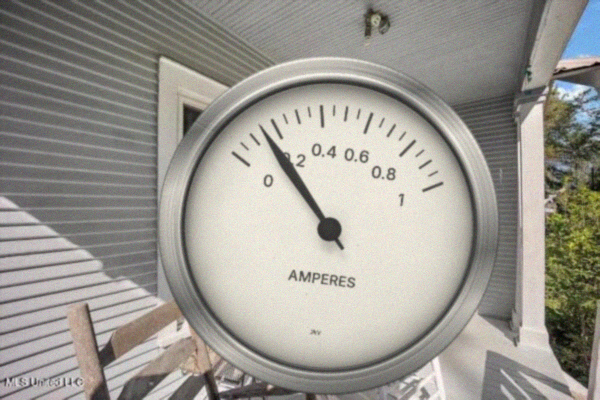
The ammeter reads {"value": 0.15, "unit": "A"}
